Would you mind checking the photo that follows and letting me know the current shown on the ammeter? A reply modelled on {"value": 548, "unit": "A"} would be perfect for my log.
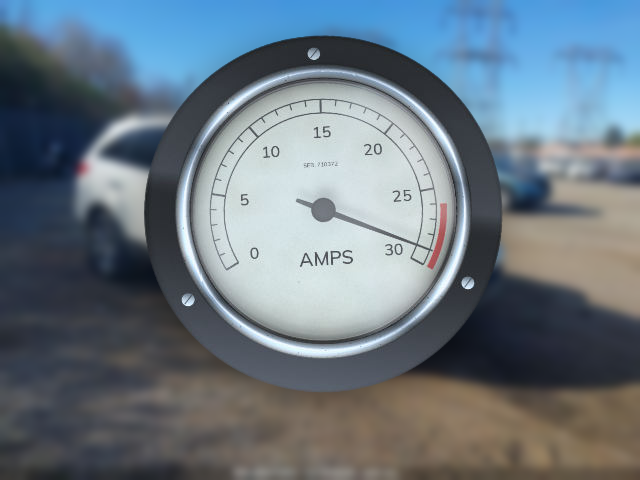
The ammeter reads {"value": 29, "unit": "A"}
